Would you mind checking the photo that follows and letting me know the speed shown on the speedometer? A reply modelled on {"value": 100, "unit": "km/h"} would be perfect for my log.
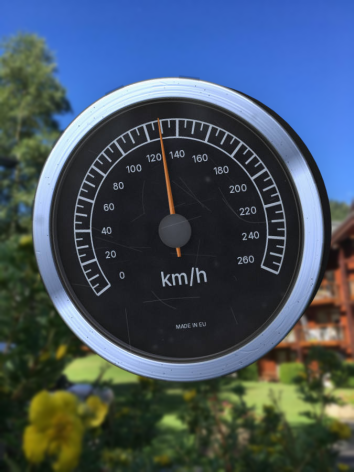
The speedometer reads {"value": 130, "unit": "km/h"}
